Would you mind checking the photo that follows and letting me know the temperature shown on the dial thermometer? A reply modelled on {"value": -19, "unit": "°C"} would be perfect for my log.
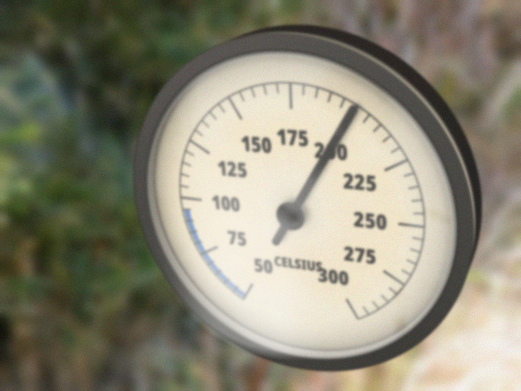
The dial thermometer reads {"value": 200, "unit": "°C"}
